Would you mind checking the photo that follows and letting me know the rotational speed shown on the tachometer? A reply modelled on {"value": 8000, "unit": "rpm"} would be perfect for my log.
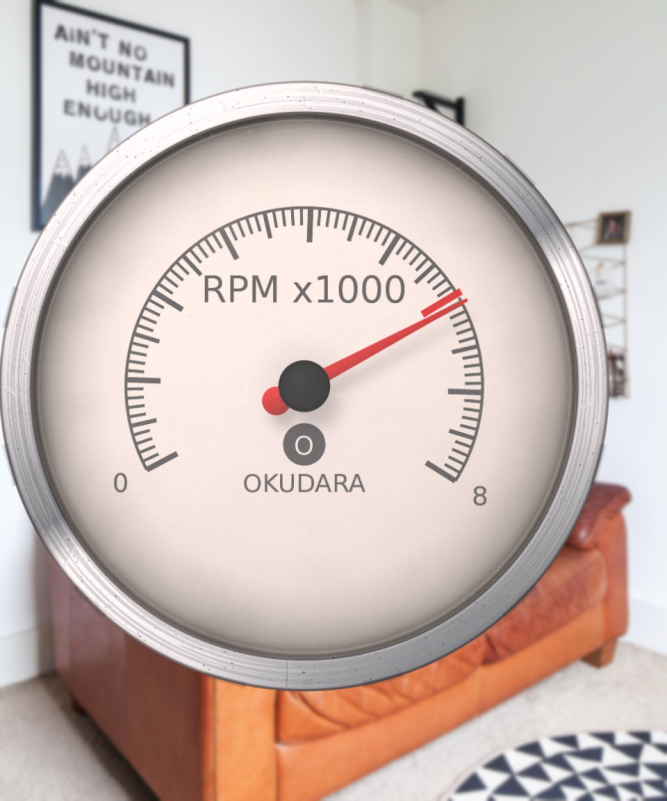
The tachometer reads {"value": 6000, "unit": "rpm"}
